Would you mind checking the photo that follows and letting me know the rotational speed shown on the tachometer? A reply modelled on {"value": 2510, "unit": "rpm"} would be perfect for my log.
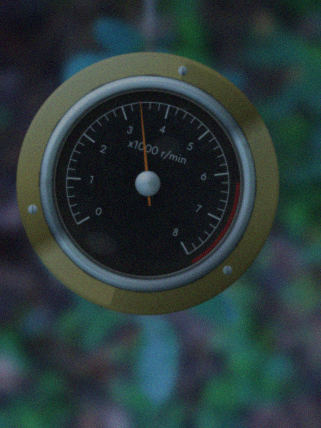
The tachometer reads {"value": 3400, "unit": "rpm"}
